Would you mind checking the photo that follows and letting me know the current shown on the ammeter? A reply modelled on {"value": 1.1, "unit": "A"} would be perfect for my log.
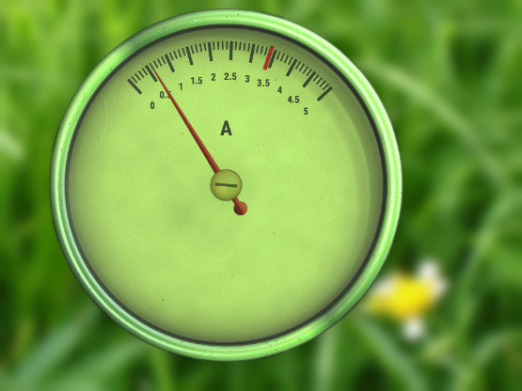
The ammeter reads {"value": 0.6, "unit": "A"}
